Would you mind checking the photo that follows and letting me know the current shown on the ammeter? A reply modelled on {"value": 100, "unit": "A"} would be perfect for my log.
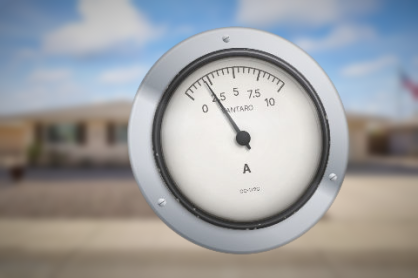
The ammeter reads {"value": 2, "unit": "A"}
